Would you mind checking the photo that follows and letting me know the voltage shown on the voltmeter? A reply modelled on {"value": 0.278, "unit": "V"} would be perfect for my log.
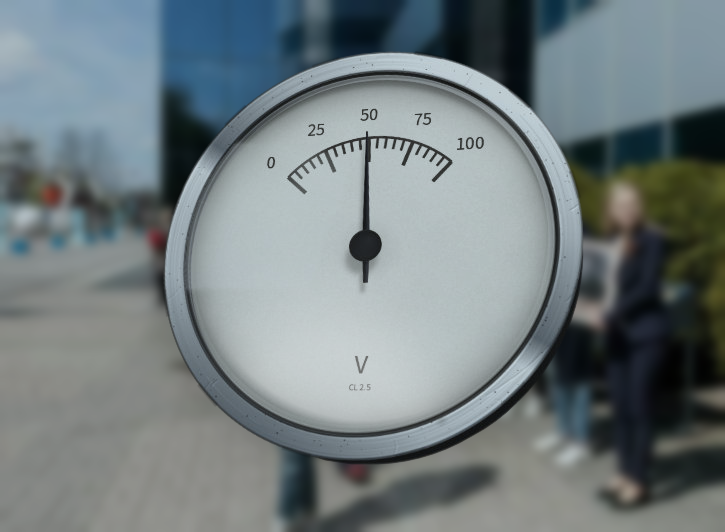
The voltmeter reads {"value": 50, "unit": "V"}
